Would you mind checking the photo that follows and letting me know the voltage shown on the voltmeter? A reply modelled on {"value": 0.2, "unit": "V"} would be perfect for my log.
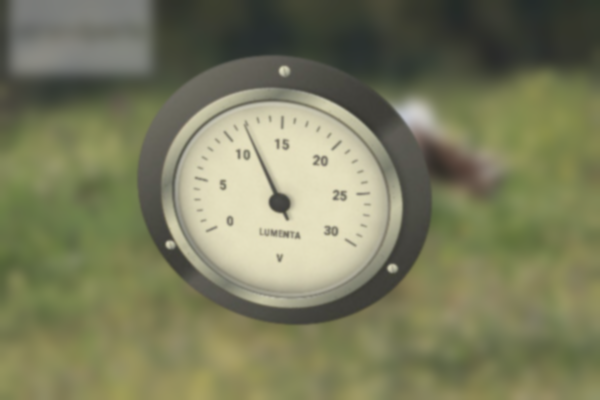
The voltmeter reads {"value": 12, "unit": "V"}
